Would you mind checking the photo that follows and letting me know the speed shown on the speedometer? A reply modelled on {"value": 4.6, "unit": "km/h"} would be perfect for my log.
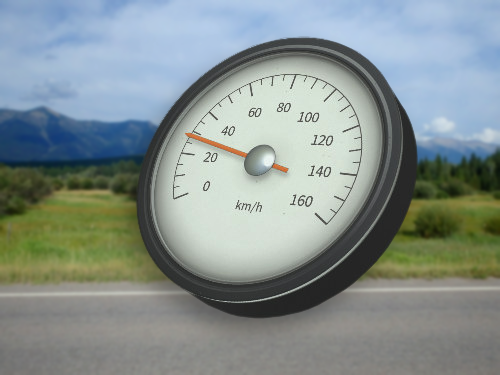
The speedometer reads {"value": 27.5, "unit": "km/h"}
